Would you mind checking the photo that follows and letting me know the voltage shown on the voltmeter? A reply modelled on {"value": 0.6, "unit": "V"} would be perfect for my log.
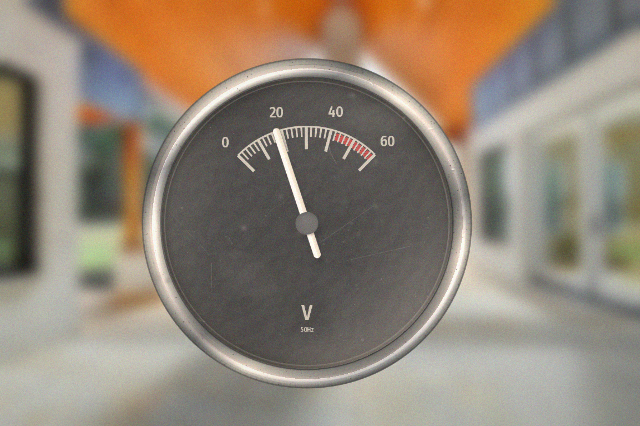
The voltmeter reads {"value": 18, "unit": "V"}
